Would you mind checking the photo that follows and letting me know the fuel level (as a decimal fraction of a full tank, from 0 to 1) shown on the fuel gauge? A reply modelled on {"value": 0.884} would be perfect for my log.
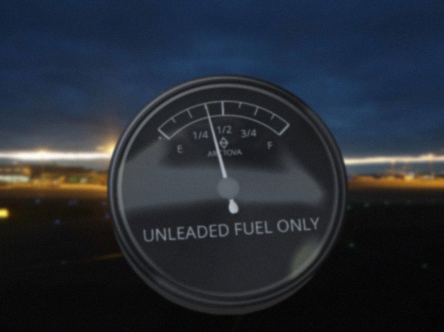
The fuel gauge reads {"value": 0.375}
